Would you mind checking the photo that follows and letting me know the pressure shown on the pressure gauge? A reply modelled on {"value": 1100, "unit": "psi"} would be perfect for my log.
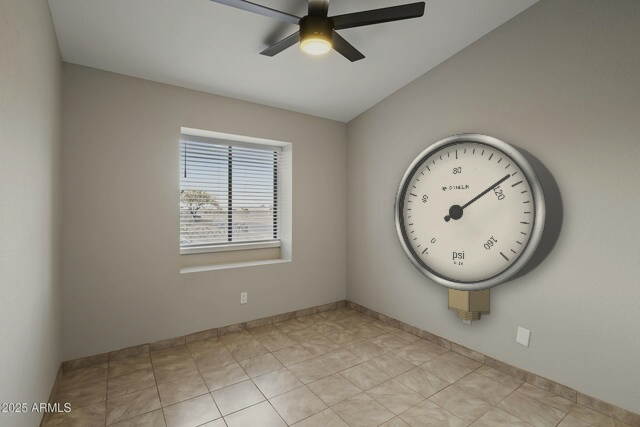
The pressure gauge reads {"value": 115, "unit": "psi"}
